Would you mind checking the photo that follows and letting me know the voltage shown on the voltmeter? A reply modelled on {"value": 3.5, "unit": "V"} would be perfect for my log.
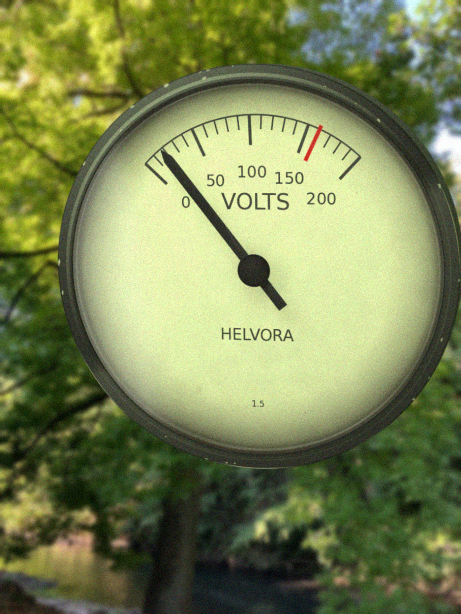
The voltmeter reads {"value": 20, "unit": "V"}
